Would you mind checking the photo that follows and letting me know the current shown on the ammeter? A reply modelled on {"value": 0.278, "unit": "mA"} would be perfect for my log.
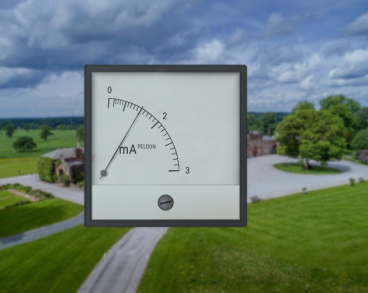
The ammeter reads {"value": 1.5, "unit": "mA"}
